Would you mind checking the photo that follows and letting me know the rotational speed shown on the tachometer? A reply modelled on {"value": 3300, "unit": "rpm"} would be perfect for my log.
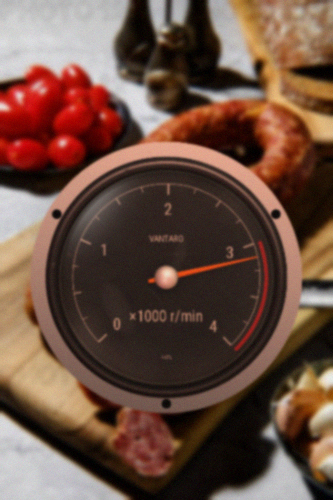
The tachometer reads {"value": 3125, "unit": "rpm"}
